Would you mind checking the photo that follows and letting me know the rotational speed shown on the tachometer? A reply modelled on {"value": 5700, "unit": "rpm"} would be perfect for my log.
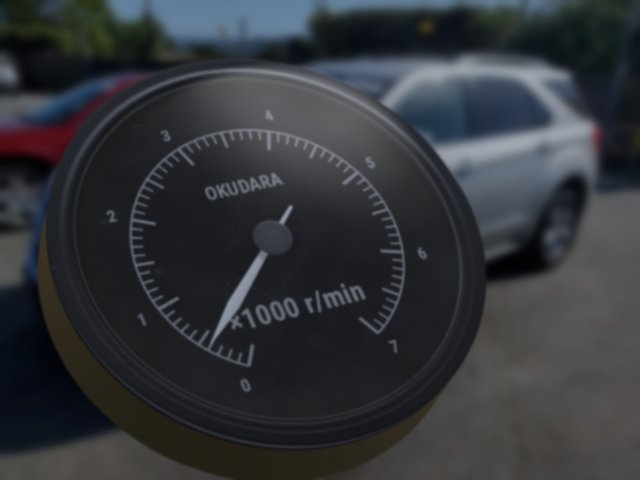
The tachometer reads {"value": 400, "unit": "rpm"}
